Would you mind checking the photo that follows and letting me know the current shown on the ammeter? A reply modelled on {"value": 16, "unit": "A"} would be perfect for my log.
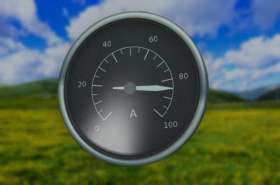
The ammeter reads {"value": 85, "unit": "A"}
